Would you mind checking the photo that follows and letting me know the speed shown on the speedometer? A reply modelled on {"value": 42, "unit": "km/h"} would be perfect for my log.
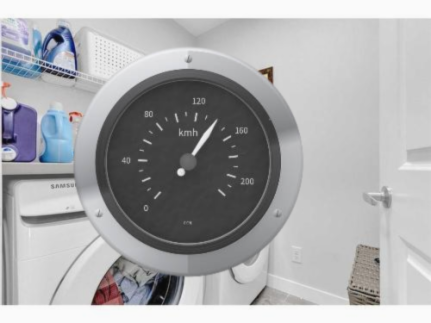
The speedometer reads {"value": 140, "unit": "km/h"}
